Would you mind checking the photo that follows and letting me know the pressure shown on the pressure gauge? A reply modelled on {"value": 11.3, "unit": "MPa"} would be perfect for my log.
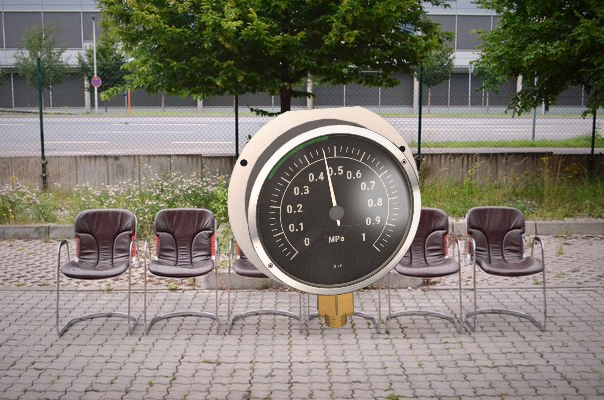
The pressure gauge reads {"value": 0.46, "unit": "MPa"}
